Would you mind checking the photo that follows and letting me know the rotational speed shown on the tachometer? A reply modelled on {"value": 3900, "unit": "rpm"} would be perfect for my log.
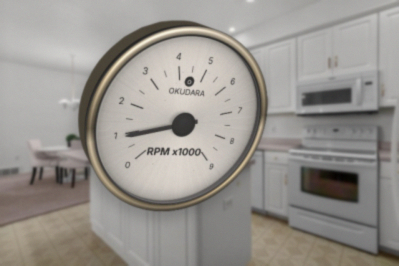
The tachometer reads {"value": 1000, "unit": "rpm"}
